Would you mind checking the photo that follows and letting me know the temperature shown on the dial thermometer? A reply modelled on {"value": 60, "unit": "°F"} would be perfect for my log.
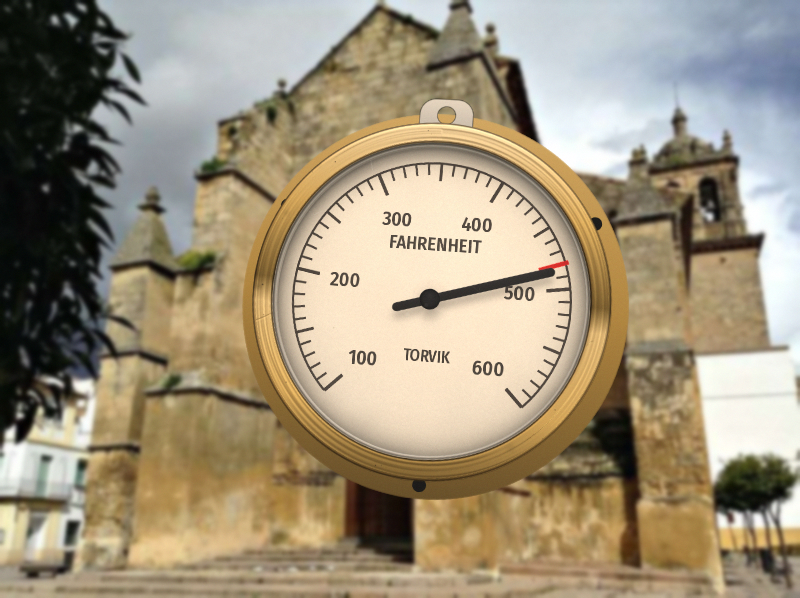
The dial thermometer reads {"value": 485, "unit": "°F"}
